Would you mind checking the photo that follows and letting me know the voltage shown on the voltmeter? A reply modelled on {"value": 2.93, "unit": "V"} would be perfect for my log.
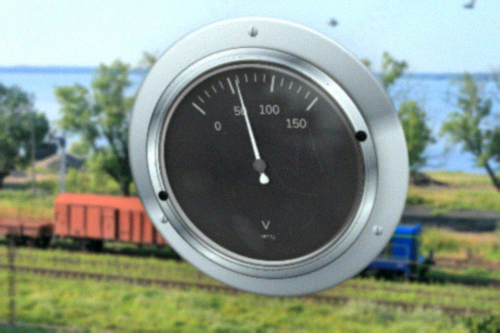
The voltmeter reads {"value": 60, "unit": "V"}
